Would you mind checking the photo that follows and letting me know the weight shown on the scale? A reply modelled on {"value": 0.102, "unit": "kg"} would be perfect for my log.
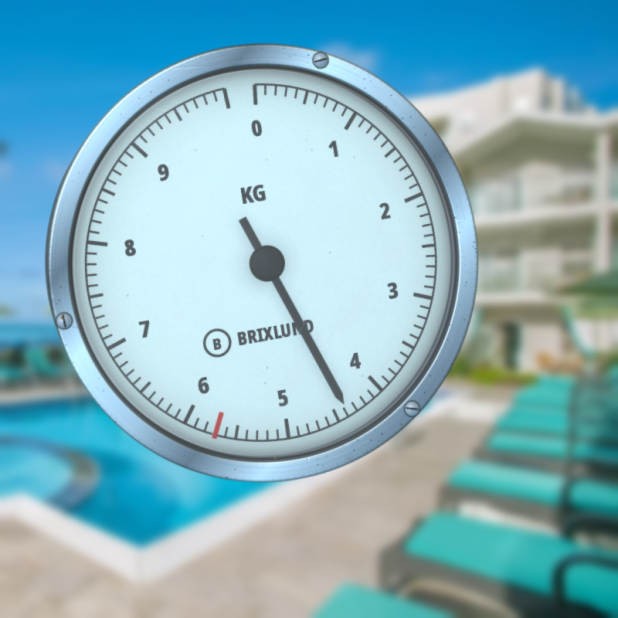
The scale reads {"value": 4.4, "unit": "kg"}
